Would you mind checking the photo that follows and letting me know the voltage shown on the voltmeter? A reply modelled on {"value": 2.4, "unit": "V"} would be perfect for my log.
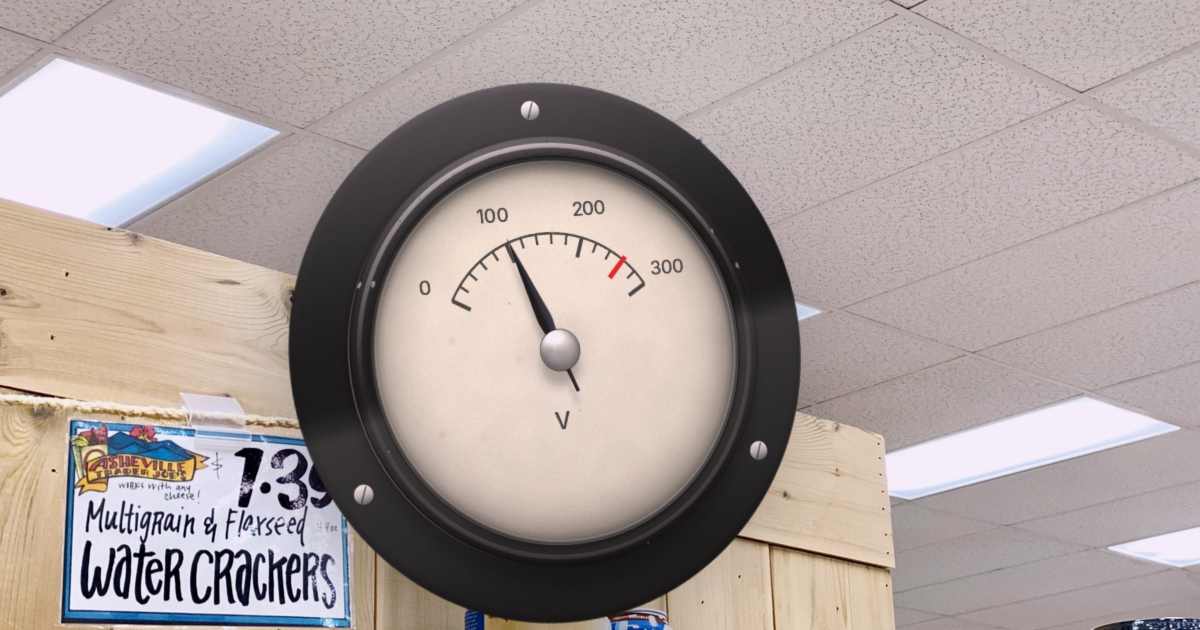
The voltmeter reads {"value": 100, "unit": "V"}
